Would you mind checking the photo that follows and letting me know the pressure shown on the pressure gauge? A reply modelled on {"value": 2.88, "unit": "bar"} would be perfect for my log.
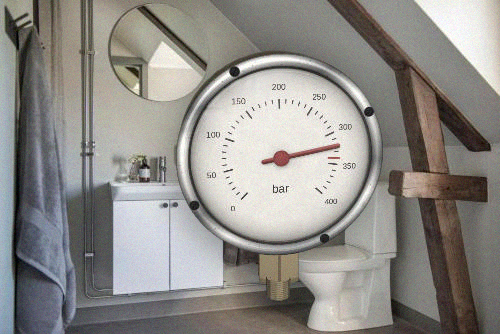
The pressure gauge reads {"value": 320, "unit": "bar"}
